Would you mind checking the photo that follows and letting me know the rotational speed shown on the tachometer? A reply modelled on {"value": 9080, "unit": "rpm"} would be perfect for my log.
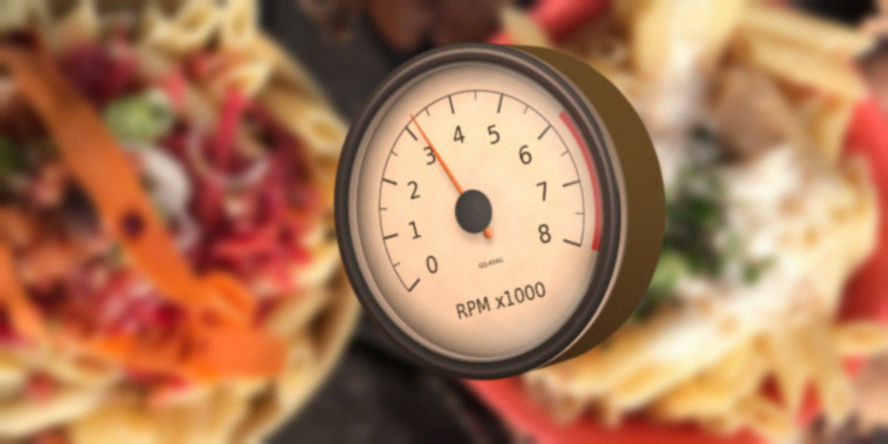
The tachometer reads {"value": 3250, "unit": "rpm"}
